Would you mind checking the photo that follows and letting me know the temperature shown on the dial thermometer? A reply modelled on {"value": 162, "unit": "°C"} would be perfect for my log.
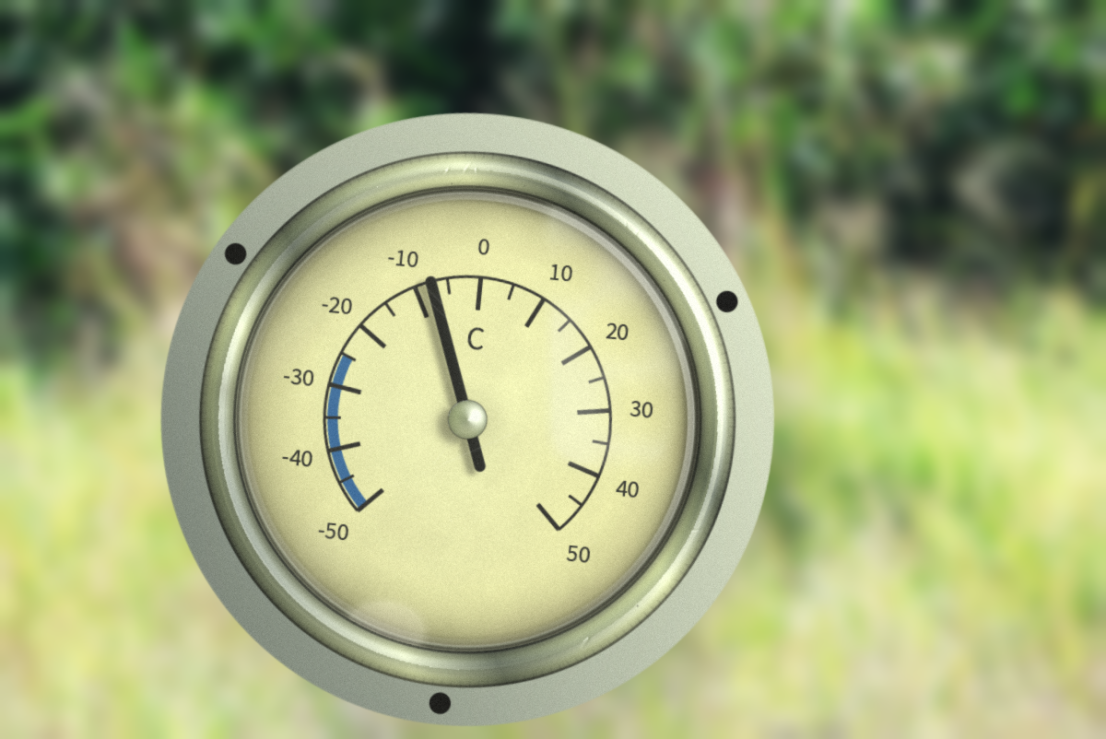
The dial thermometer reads {"value": -7.5, "unit": "°C"}
